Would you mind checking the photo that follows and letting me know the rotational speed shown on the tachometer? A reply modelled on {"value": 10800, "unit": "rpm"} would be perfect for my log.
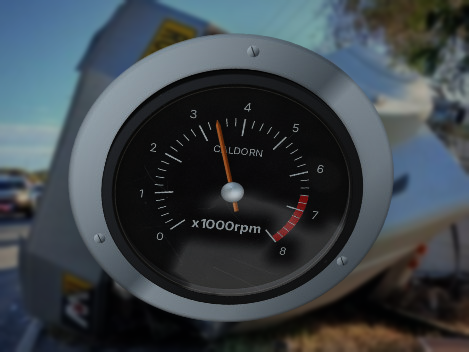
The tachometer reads {"value": 3400, "unit": "rpm"}
